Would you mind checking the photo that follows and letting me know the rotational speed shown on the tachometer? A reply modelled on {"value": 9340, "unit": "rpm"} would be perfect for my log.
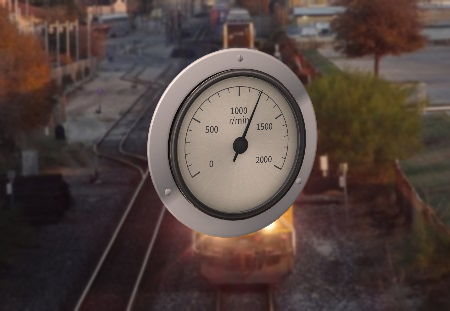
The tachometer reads {"value": 1200, "unit": "rpm"}
